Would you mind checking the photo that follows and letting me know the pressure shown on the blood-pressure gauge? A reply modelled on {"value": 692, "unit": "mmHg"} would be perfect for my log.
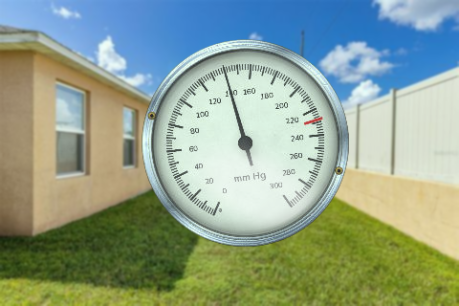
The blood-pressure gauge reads {"value": 140, "unit": "mmHg"}
